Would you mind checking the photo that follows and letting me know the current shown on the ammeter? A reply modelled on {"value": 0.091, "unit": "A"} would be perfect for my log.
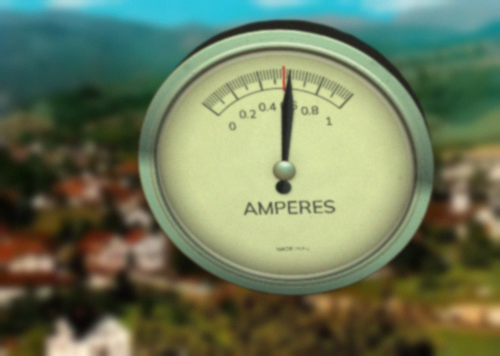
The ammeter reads {"value": 0.6, "unit": "A"}
